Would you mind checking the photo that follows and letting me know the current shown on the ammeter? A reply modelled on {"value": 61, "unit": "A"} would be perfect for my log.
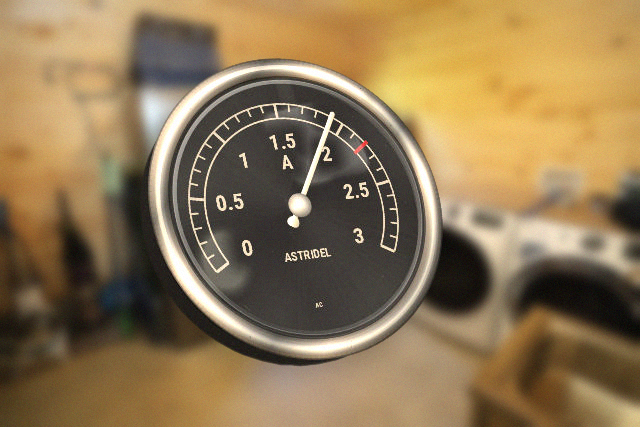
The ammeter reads {"value": 1.9, "unit": "A"}
